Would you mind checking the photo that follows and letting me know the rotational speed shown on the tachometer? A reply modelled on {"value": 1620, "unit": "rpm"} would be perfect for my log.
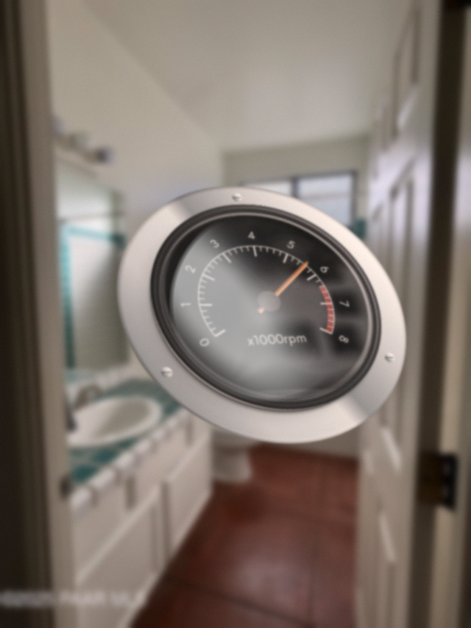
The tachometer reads {"value": 5600, "unit": "rpm"}
